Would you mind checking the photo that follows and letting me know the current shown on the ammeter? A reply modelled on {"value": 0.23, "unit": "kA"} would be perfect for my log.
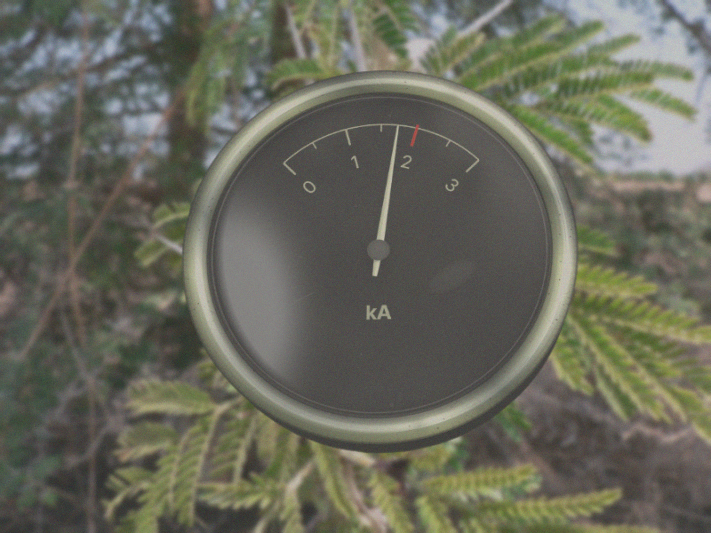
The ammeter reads {"value": 1.75, "unit": "kA"}
